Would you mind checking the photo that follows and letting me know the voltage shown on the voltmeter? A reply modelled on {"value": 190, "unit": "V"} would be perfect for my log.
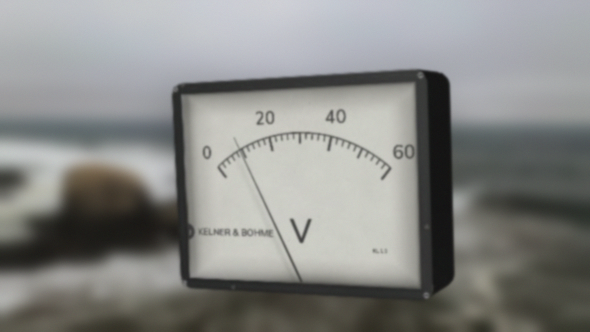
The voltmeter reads {"value": 10, "unit": "V"}
